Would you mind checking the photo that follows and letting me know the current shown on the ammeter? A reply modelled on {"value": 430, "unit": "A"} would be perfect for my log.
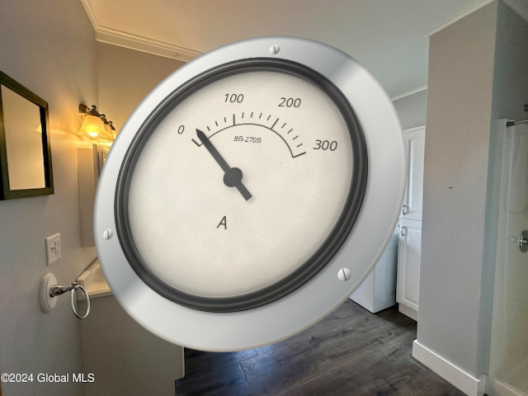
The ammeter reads {"value": 20, "unit": "A"}
